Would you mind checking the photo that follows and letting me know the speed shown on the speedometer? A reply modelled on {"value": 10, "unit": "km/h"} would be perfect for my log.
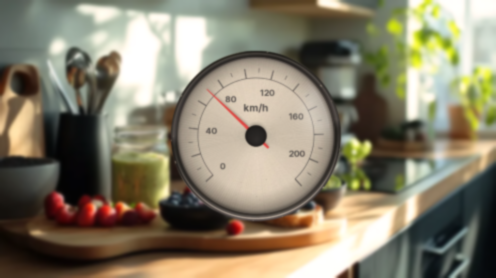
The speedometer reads {"value": 70, "unit": "km/h"}
